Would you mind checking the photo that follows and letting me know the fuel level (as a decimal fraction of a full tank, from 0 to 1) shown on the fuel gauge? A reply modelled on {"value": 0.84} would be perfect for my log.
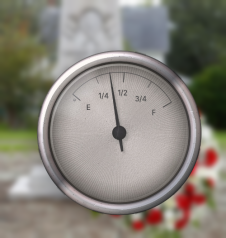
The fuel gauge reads {"value": 0.375}
